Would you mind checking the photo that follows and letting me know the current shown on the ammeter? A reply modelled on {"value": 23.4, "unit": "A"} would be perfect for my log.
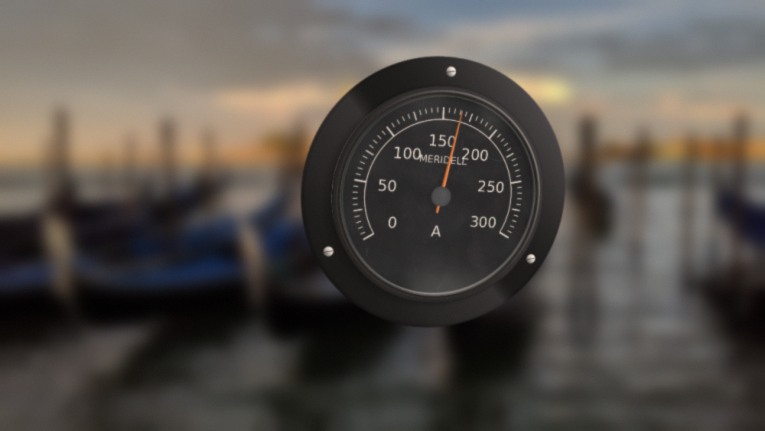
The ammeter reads {"value": 165, "unit": "A"}
